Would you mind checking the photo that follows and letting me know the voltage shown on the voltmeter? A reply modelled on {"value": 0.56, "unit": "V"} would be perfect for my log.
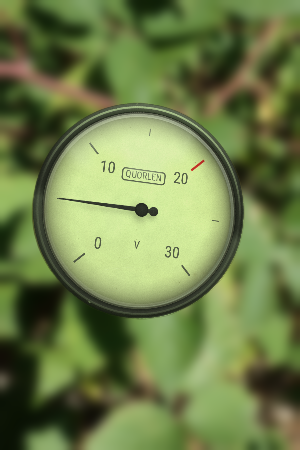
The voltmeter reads {"value": 5, "unit": "V"}
